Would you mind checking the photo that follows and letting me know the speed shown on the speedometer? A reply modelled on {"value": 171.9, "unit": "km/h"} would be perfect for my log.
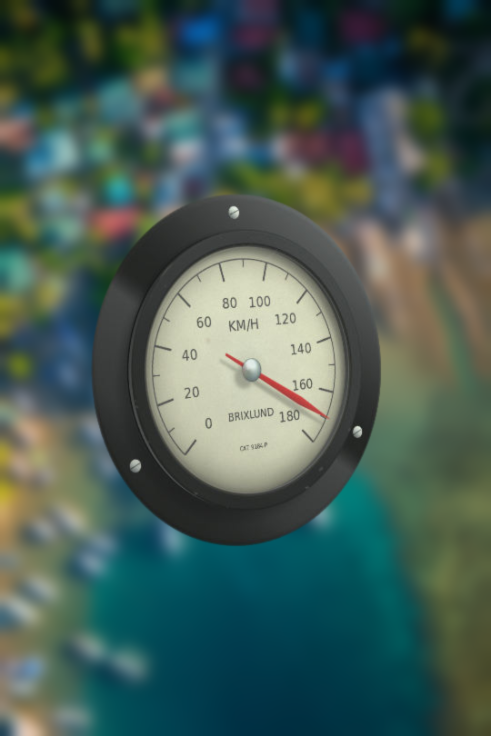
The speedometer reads {"value": 170, "unit": "km/h"}
